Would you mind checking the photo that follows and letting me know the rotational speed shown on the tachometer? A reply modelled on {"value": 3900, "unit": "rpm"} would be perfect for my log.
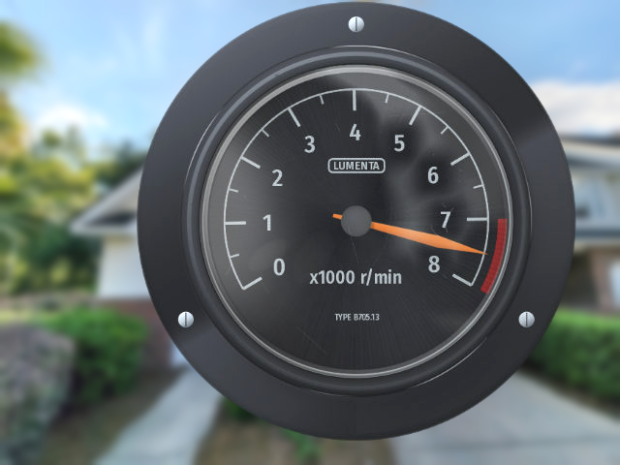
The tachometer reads {"value": 7500, "unit": "rpm"}
